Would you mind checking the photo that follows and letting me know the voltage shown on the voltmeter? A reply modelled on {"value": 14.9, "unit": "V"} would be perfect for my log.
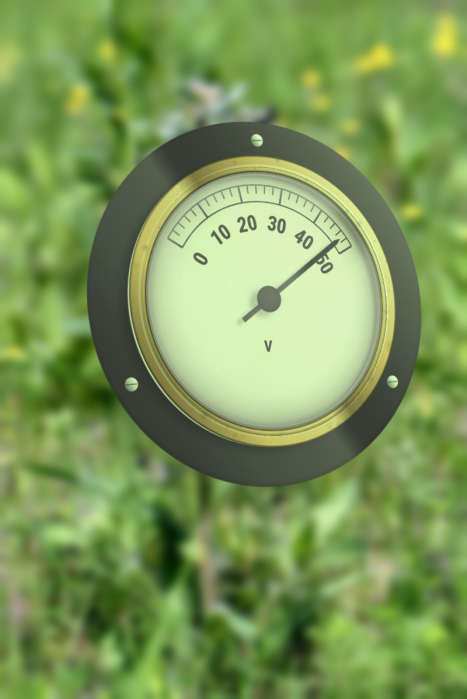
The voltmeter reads {"value": 47, "unit": "V"}
